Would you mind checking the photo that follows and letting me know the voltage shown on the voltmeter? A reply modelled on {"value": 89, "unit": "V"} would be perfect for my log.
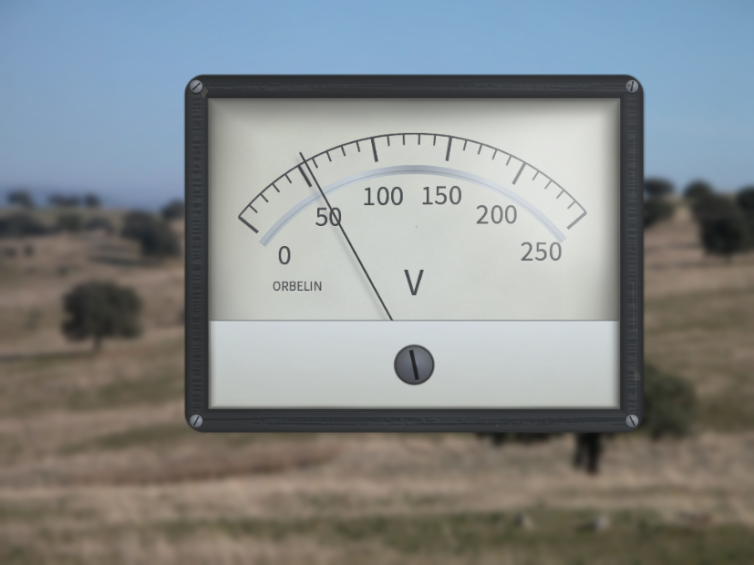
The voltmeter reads {"value": 55, "unit": "V"}
